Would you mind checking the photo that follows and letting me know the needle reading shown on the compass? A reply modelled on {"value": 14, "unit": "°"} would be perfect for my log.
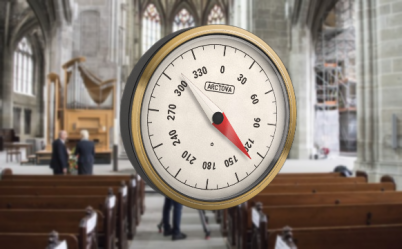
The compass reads {"value": 130, "unit": "°"}
